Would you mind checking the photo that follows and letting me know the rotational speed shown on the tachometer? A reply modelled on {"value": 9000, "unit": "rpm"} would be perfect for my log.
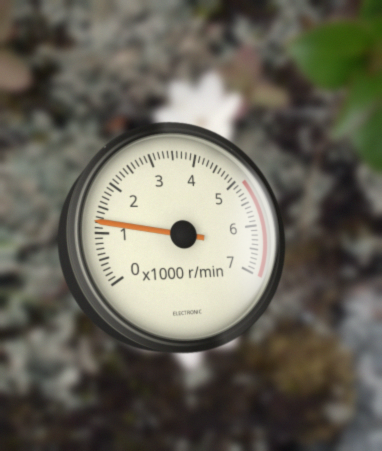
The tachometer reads {"value": 1200, "unit": "rpm"}
